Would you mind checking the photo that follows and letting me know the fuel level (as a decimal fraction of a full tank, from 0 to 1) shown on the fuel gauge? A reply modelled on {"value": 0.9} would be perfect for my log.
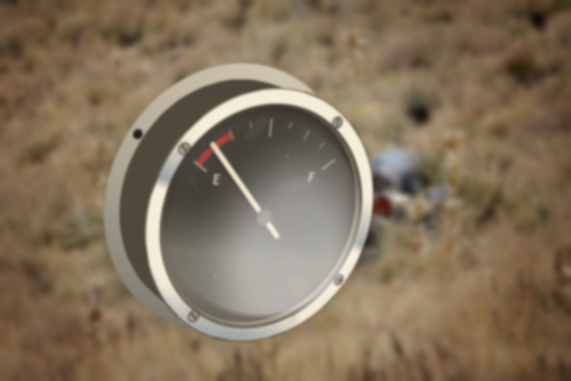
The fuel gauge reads {"value": 0.125}
